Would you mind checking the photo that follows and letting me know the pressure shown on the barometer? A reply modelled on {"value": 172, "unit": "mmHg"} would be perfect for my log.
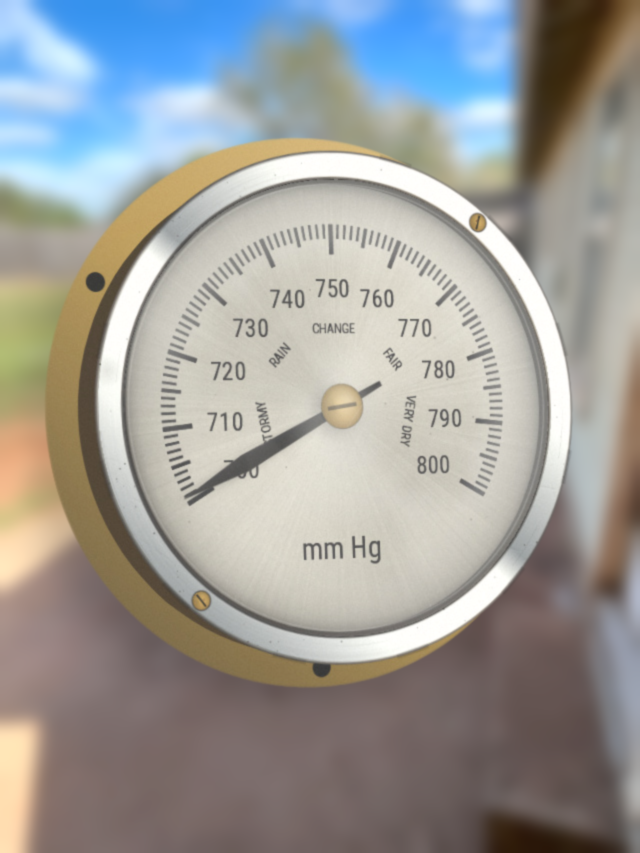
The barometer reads {"value": 701, "unit": "mmHg"}
